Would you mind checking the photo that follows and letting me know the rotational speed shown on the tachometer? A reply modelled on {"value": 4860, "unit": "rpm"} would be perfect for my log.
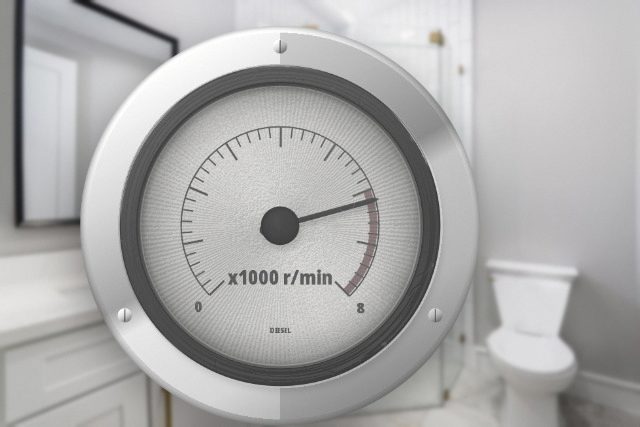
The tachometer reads {"value": 6200, "unit": "rpm"}
